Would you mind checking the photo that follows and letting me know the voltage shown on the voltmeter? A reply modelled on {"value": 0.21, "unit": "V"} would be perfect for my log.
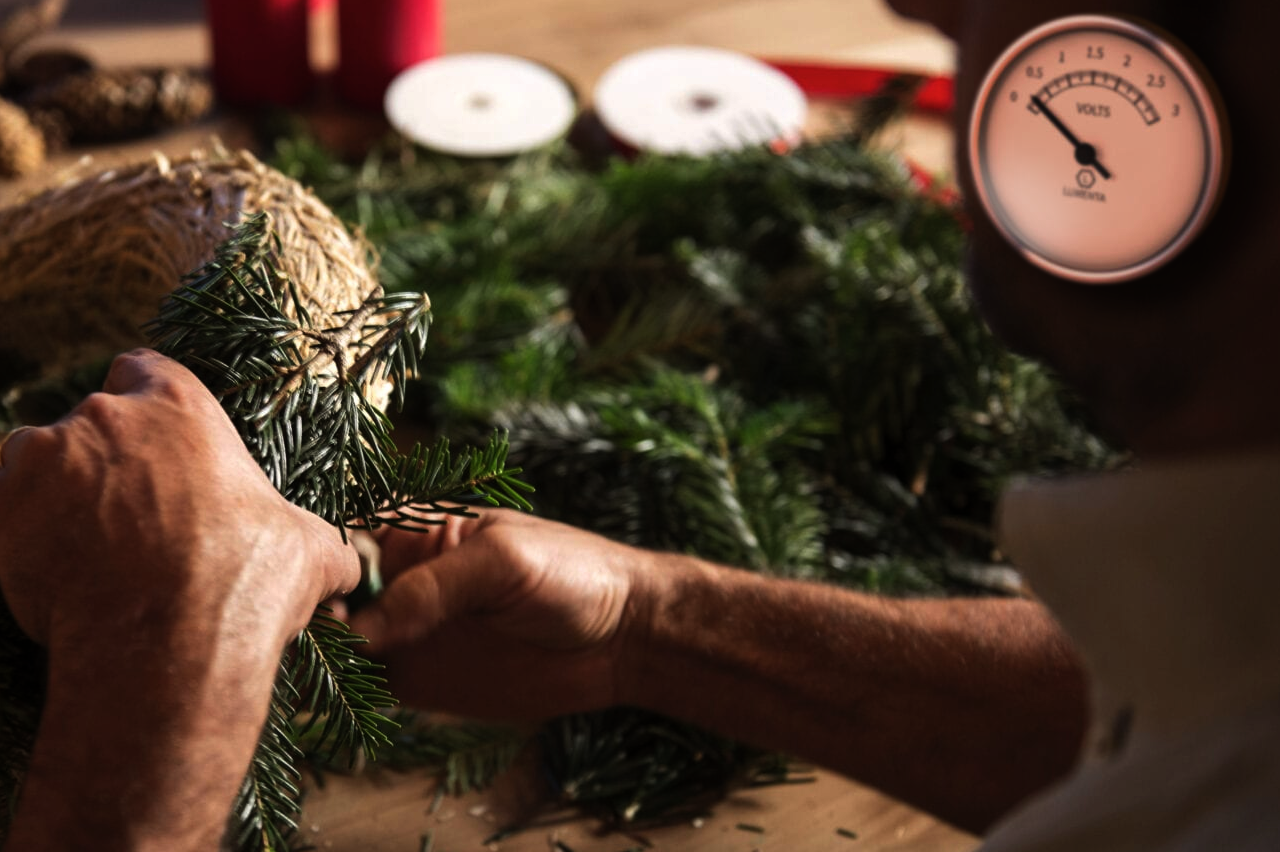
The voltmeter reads {"value": 0.25, "unit": "V"}
